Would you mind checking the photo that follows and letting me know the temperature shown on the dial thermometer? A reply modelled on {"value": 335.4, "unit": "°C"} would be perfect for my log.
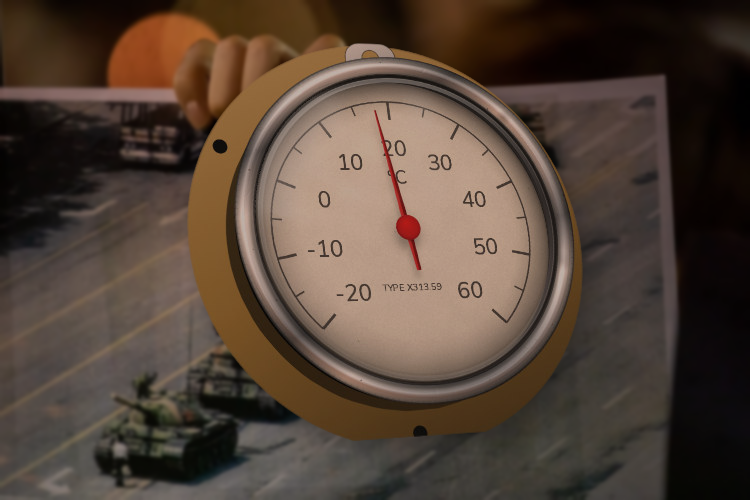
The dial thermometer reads {"value": 17.5, "unit": "°C"}
